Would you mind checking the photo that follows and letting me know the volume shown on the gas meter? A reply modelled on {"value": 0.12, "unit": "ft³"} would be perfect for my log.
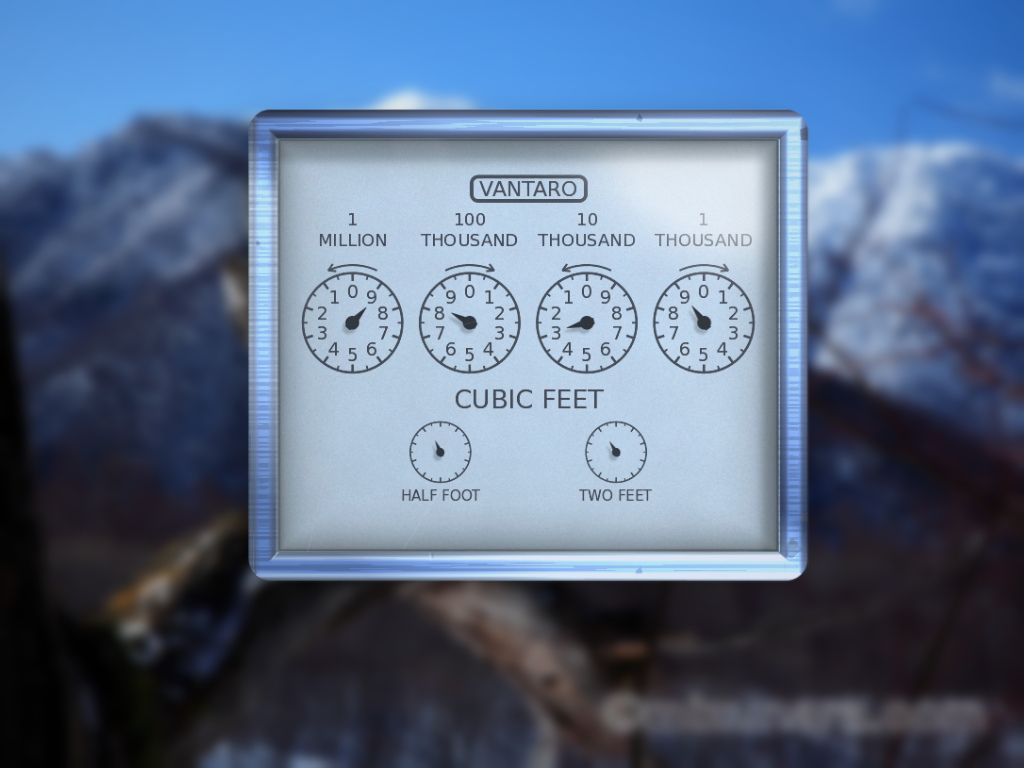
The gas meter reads {"value": 882900, "unit": "ft³"}
